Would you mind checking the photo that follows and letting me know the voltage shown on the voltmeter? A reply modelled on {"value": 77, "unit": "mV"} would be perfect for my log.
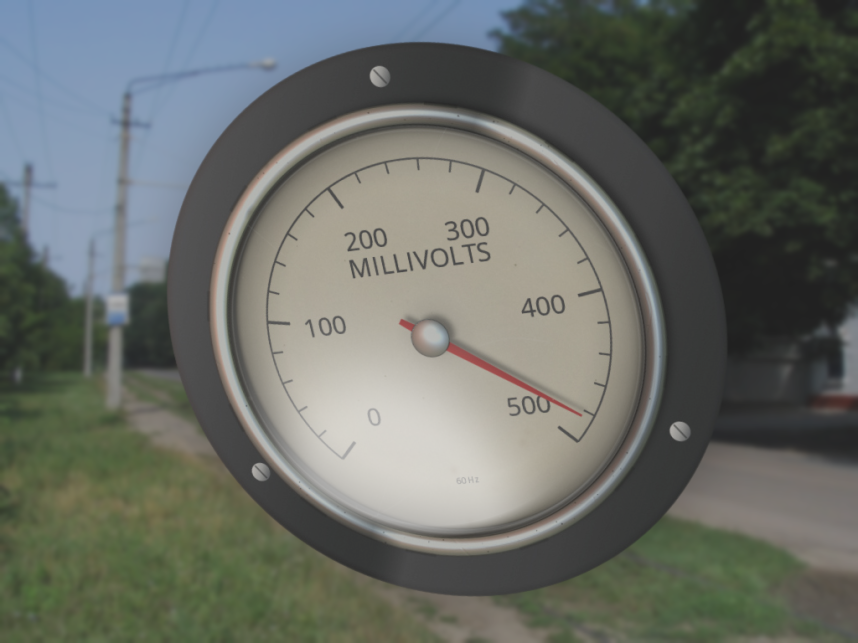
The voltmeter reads {"value": 480, "unit": "mV"}
